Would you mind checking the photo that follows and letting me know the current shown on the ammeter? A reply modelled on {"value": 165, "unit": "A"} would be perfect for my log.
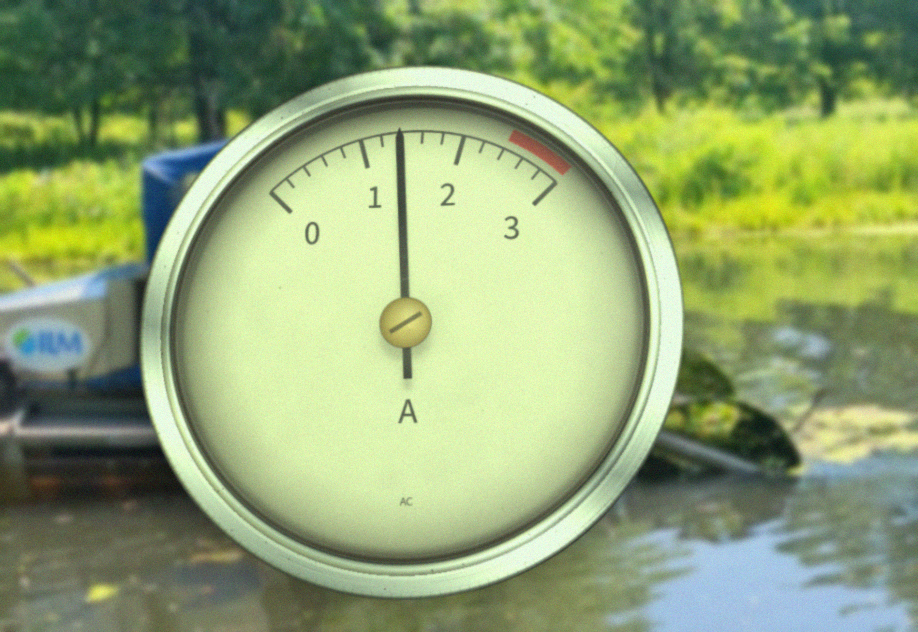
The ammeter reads {"value": 1.4, "unit": "A"}
